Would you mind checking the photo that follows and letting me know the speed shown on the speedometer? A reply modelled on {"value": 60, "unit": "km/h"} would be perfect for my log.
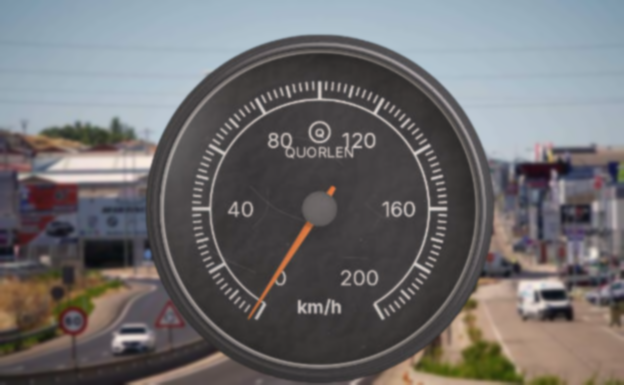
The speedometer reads {"value": 2, "unit": "km/h"}
